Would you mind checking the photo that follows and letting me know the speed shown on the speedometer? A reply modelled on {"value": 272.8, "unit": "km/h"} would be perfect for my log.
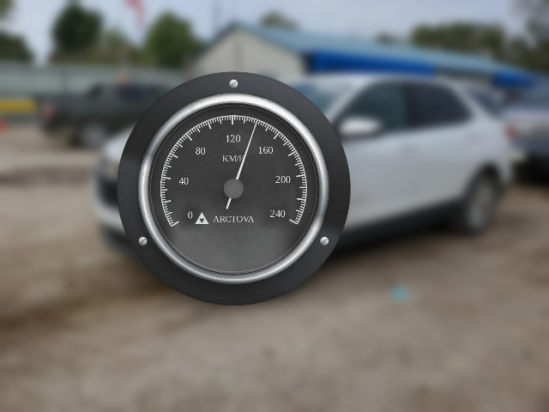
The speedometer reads {"value": 140, "unit": "km/h"}
